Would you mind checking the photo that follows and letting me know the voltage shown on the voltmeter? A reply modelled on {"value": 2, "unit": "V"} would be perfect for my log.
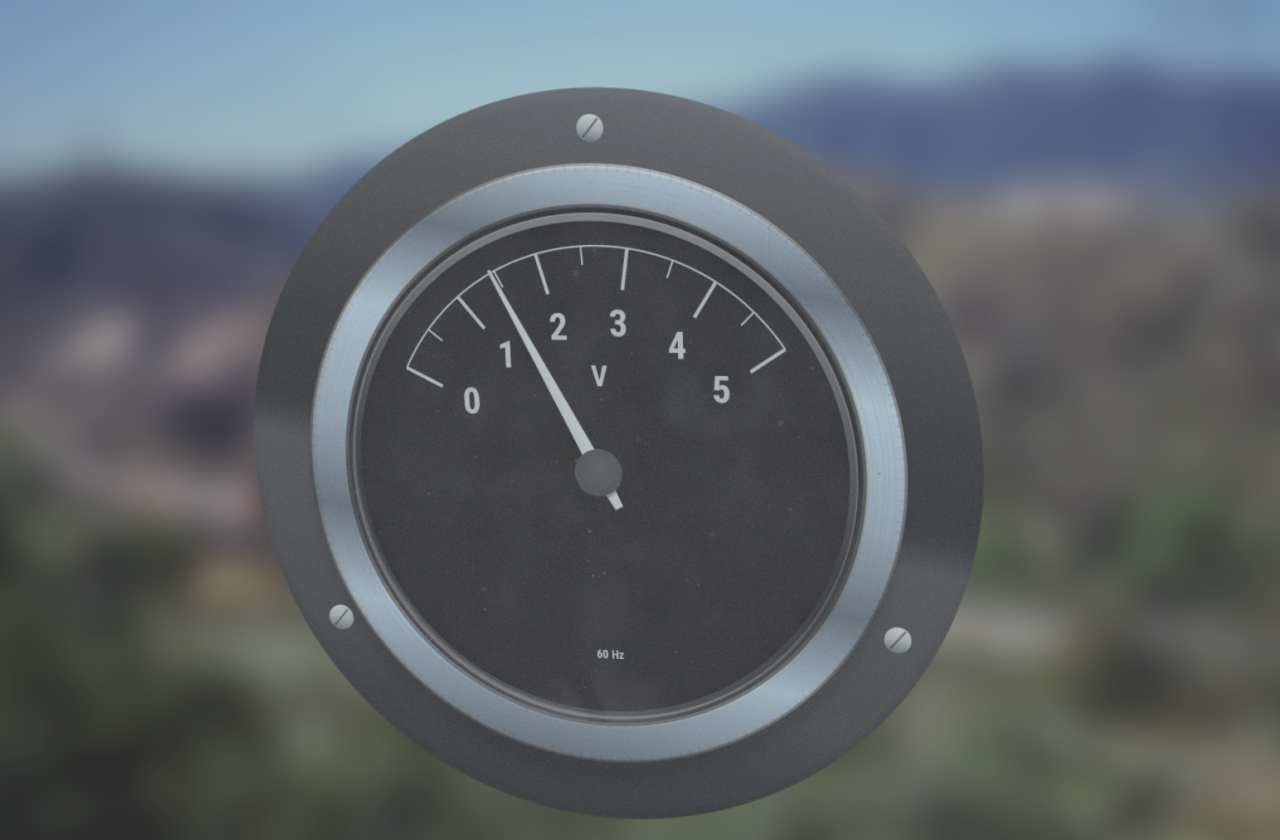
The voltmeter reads {"value": 1.5, "unit": "V"}
